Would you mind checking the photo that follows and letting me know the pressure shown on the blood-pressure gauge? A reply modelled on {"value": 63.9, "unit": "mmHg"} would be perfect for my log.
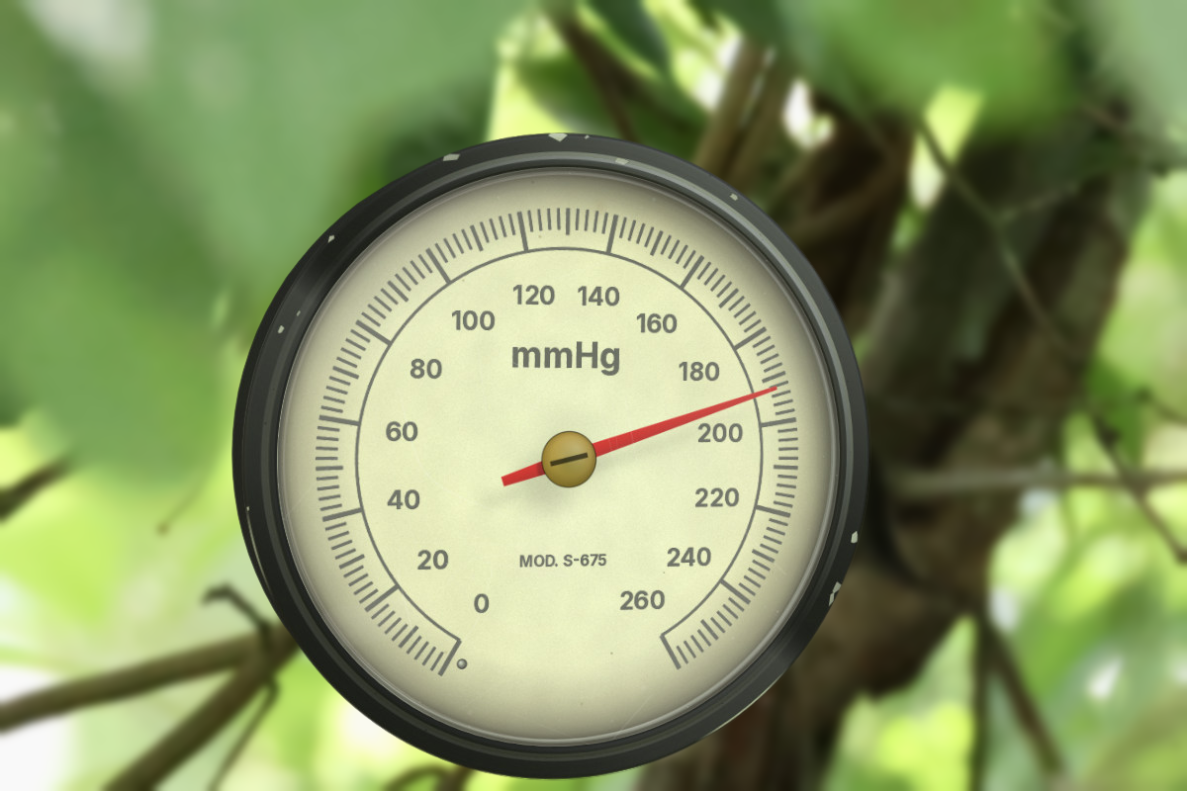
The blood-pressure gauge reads {"value": 192, "unit": "mmHg"}
